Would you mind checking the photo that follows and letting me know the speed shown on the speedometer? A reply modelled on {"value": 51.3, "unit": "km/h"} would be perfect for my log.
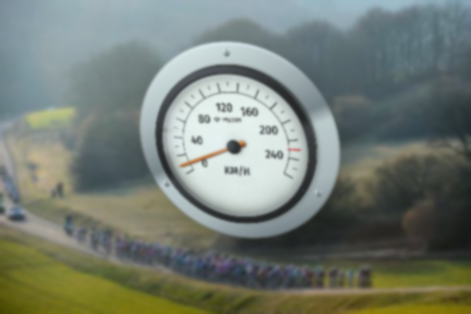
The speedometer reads {"value": 10, "unit": "km/h"}
